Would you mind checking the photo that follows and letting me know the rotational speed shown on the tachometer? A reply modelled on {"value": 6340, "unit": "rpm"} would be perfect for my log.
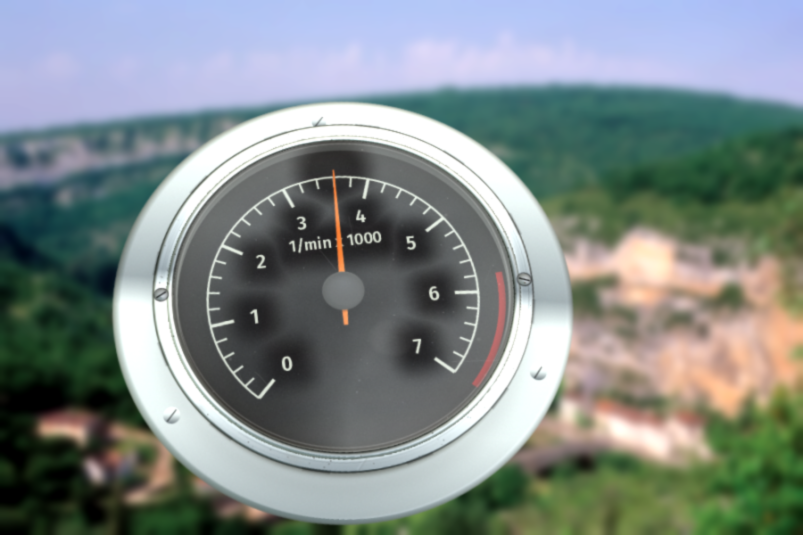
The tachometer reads {"value": 3600, "unit": "rpm"}
